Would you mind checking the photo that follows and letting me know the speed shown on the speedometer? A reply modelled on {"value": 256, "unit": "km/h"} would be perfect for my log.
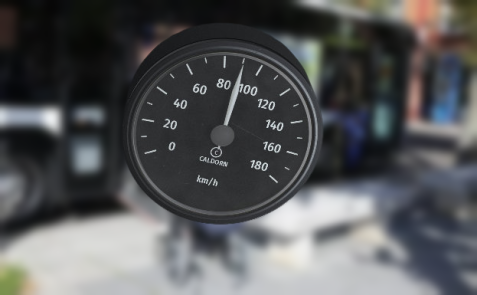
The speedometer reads {"value": 90, "unit": "km/h"}
